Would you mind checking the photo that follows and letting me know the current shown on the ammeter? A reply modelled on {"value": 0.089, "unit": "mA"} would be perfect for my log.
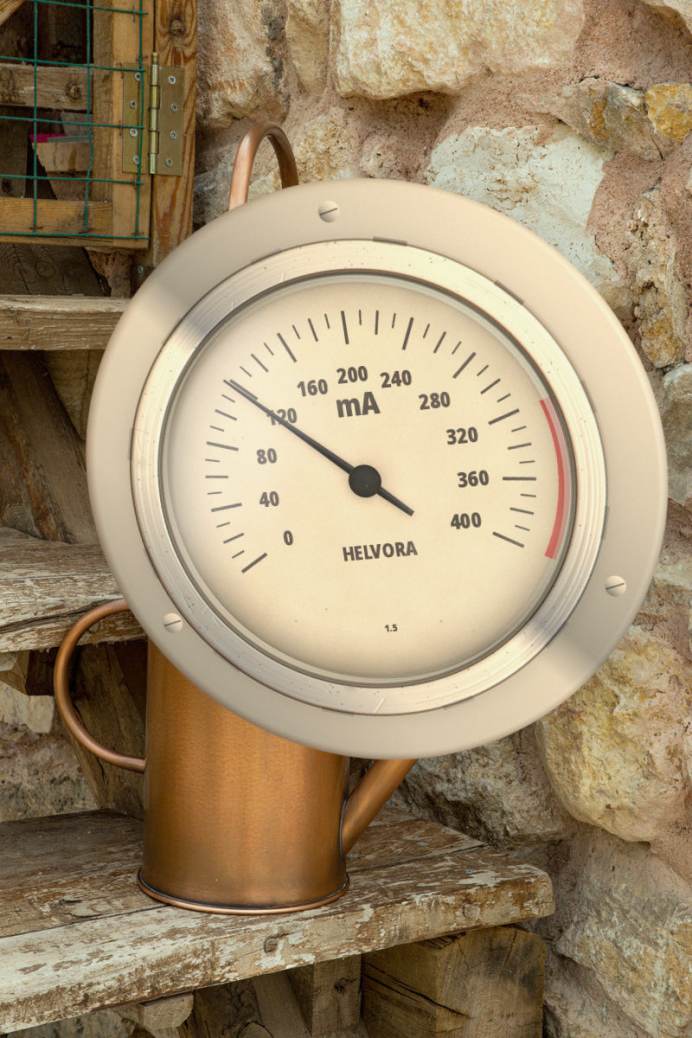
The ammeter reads {"value": 120, "unit": "mA"}
